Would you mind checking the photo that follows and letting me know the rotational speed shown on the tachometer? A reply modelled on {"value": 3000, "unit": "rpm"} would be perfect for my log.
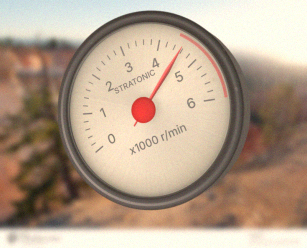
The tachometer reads {"value": 4600, "unit": "rpm"}
